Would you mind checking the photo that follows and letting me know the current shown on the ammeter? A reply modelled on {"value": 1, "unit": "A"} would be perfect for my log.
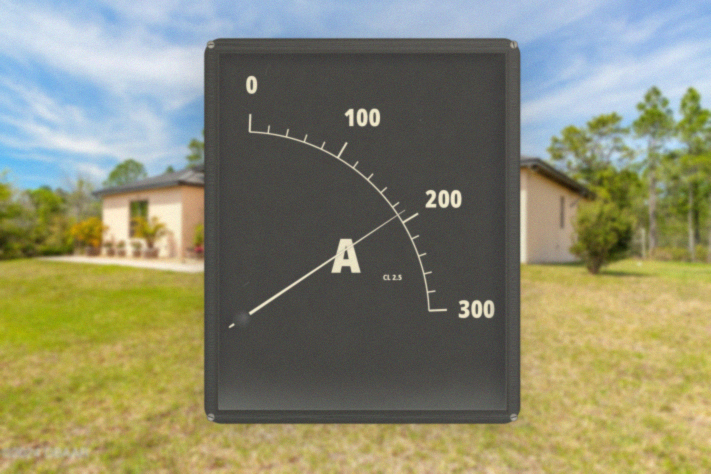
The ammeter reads {"value": 190, "unit": "A"}
